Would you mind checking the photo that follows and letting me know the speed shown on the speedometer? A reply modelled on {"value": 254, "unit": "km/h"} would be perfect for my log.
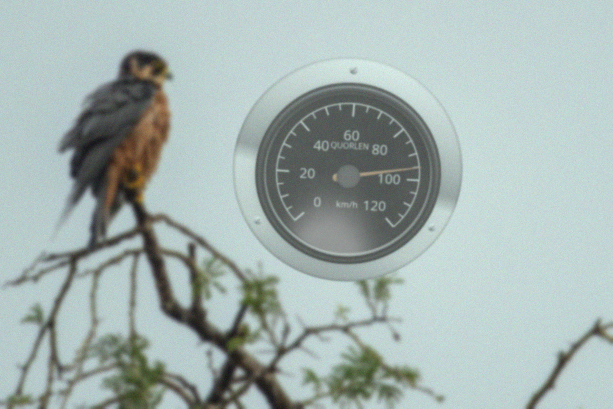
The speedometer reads {"value": 95, "unit": "km/h"}
